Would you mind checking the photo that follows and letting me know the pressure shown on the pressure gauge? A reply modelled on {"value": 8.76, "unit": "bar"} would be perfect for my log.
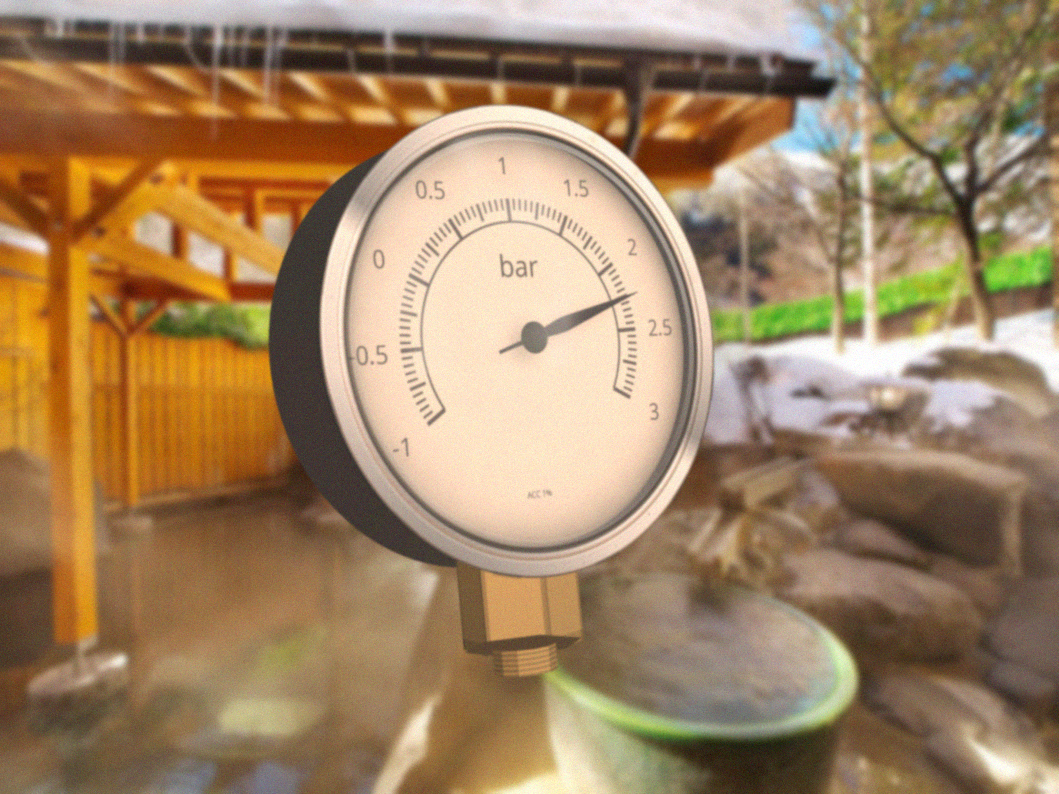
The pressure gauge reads {"value": 2.25, "unit": "bar"}
